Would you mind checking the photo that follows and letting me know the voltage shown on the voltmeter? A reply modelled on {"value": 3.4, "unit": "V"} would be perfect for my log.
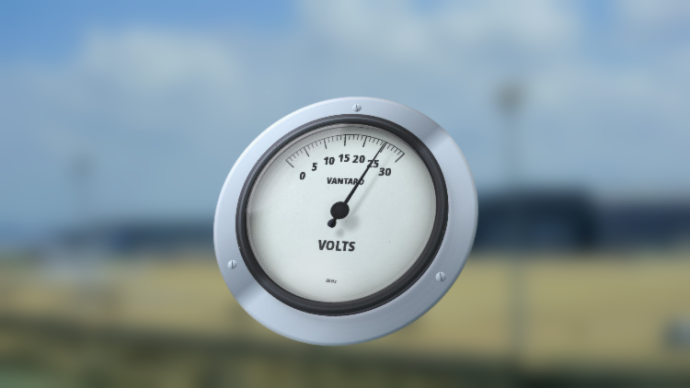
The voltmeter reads {"value": 25, "unit": "V"}
